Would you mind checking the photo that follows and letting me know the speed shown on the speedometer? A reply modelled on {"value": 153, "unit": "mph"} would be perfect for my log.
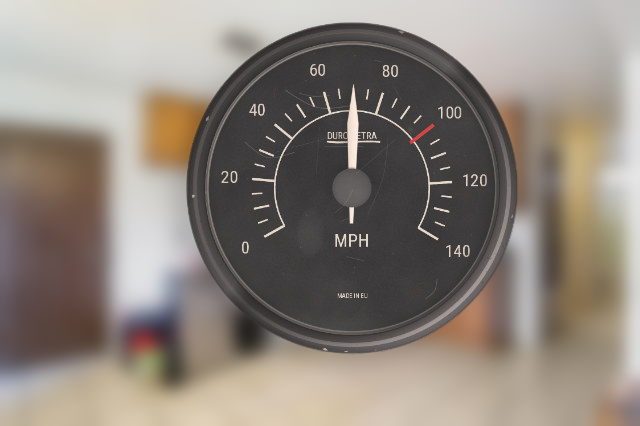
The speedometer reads {"value": 70, "unit": "mph"}
